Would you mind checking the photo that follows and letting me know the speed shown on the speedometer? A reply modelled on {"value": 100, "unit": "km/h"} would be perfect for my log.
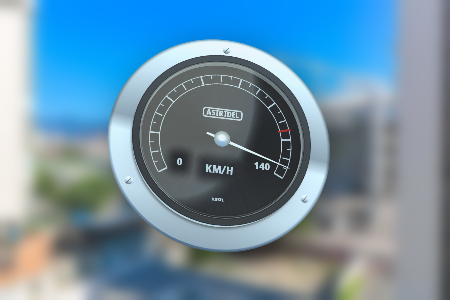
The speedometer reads {"value": 135, "unit": "km/h"}
